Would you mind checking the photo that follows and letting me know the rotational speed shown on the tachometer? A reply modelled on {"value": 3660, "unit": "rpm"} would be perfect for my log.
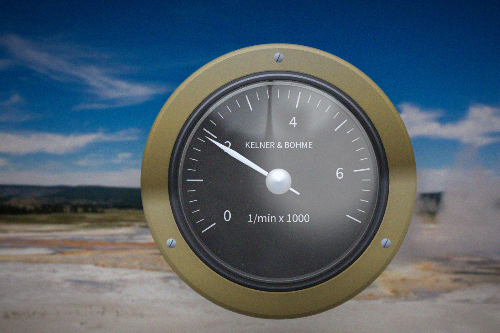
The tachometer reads {"value": 1900, "unit": "rpm"}
